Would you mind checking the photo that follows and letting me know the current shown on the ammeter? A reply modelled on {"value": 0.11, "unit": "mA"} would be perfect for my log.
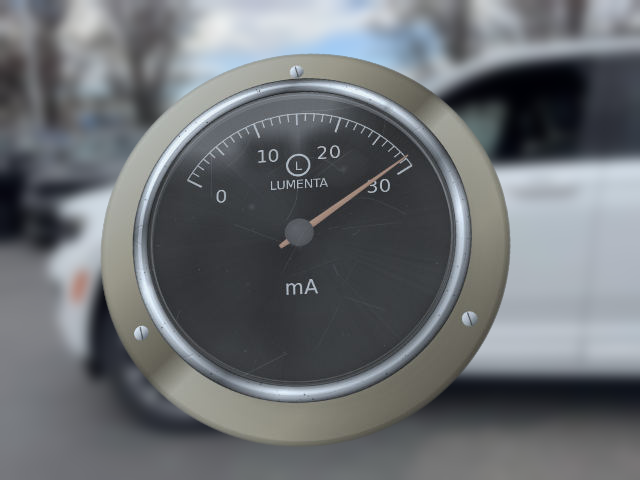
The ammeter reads {"value": 29, "unit": "mA"}
